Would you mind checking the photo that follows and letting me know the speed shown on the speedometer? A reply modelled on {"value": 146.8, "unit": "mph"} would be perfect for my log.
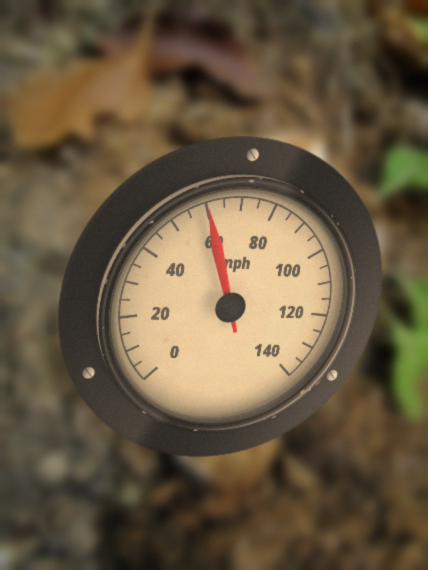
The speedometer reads {"value": 60, "unit": "mph"}
